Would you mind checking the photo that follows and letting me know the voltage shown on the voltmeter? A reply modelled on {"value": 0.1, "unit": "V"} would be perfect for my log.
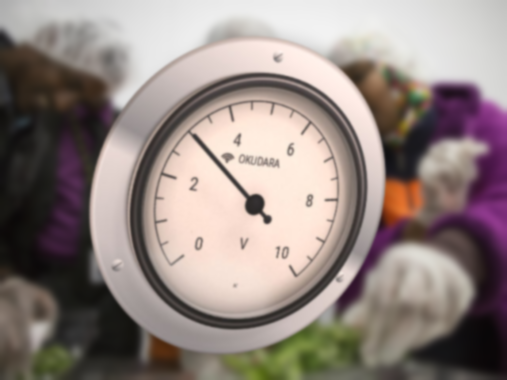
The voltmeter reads {"value": 3, "unit": "V"}
